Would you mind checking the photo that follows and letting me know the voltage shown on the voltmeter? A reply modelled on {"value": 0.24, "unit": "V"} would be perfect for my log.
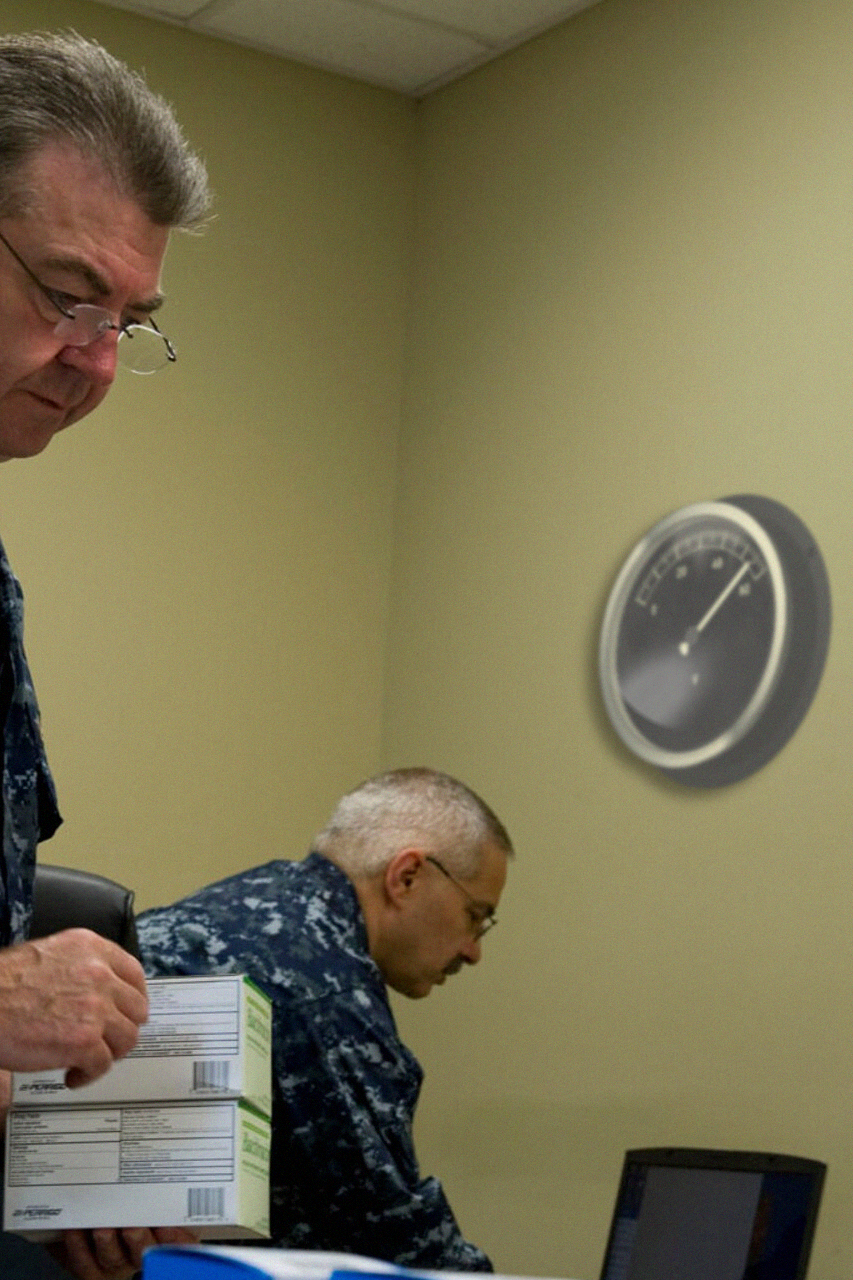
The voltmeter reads {"value": 55, "unit": "V"}
